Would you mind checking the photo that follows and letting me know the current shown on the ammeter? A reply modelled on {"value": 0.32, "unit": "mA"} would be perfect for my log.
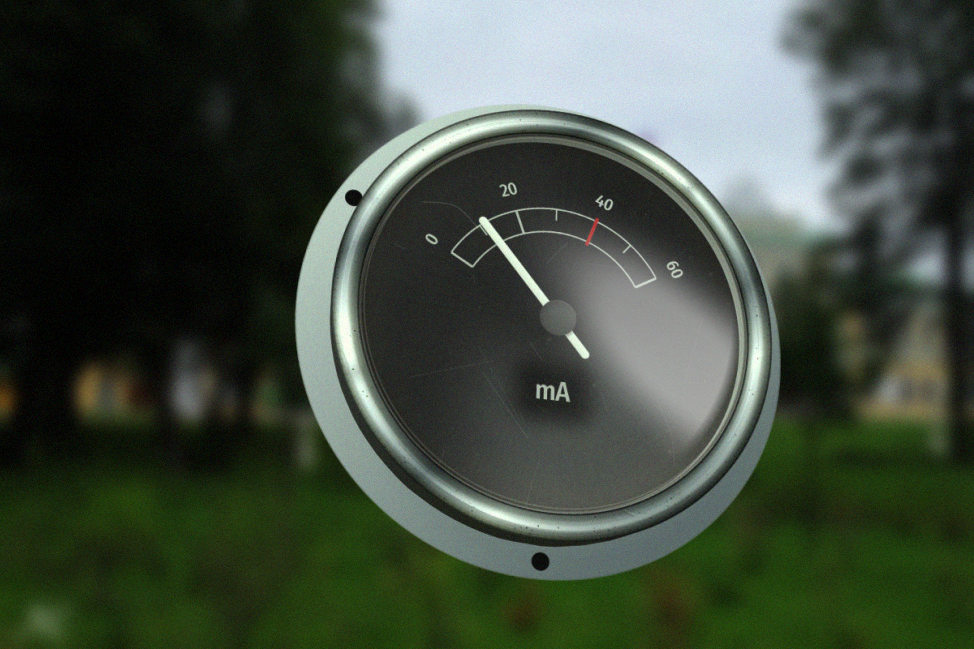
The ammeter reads {"value": 10, "unit": "mA"}
